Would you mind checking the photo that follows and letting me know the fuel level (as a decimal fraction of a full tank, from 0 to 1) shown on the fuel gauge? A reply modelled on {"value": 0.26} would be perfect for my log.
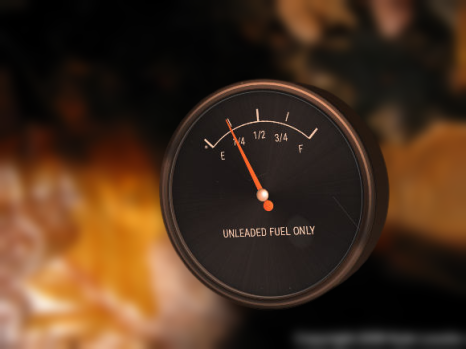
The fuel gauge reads {"value": 0.25}
